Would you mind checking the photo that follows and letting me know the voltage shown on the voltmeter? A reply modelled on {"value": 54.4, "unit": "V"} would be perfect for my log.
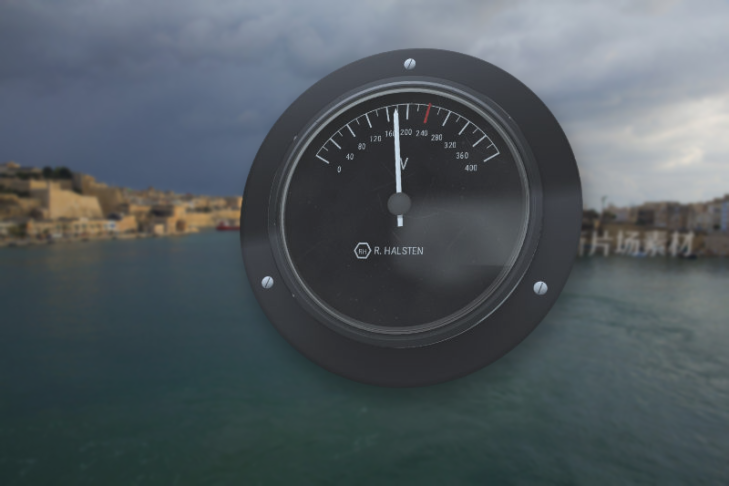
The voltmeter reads {"value": 180, "unit": "V"}
